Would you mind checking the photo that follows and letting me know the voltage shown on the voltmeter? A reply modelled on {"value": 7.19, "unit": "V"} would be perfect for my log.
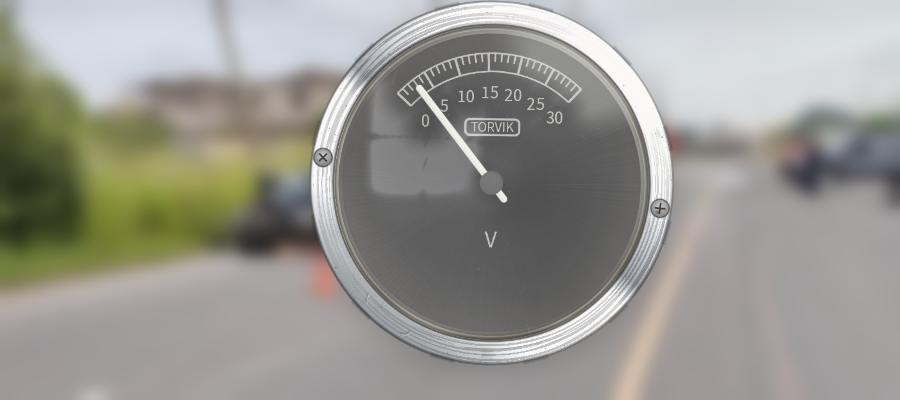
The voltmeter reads {"value": 3, "unit": "V"}
